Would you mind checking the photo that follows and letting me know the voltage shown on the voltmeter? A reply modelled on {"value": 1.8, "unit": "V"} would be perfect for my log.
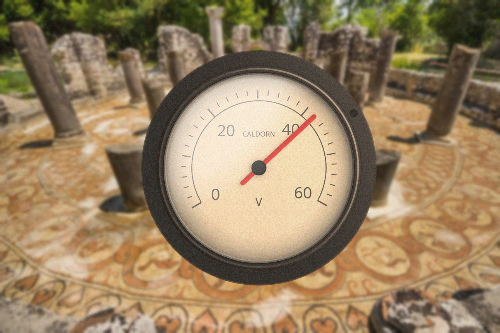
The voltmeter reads {"value": 42, "unit": "V"}
